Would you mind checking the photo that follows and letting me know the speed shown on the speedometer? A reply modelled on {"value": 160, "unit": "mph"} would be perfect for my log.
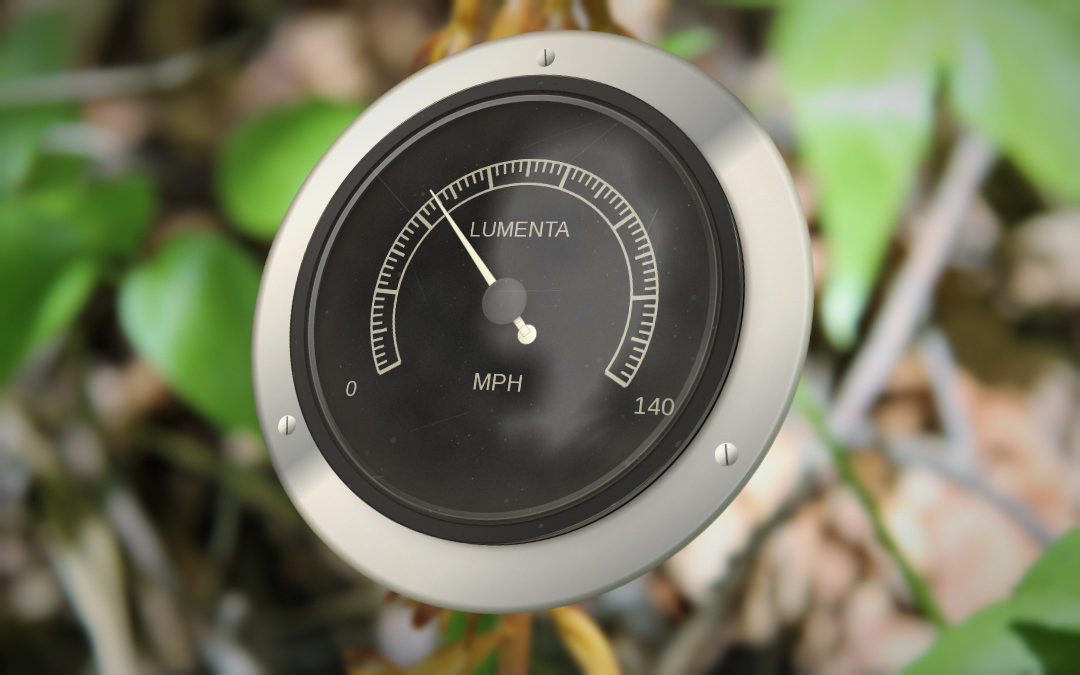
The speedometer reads {"value": 46, "unit": "mph"}
